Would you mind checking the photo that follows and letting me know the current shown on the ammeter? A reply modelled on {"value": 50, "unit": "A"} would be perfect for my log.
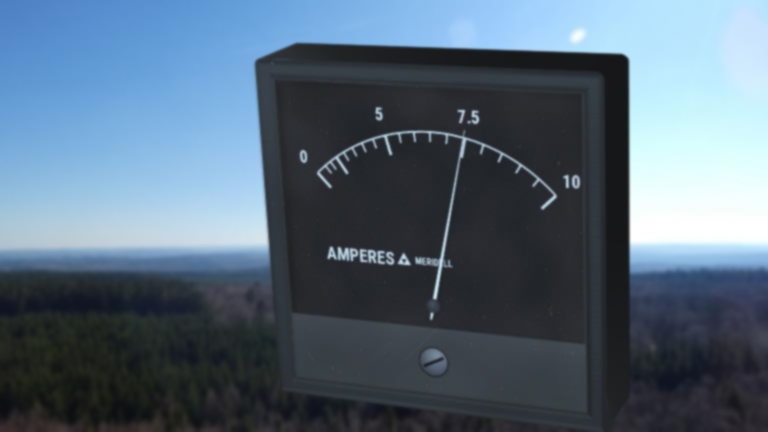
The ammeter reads {"value": 7.5, "unit": "A"}
